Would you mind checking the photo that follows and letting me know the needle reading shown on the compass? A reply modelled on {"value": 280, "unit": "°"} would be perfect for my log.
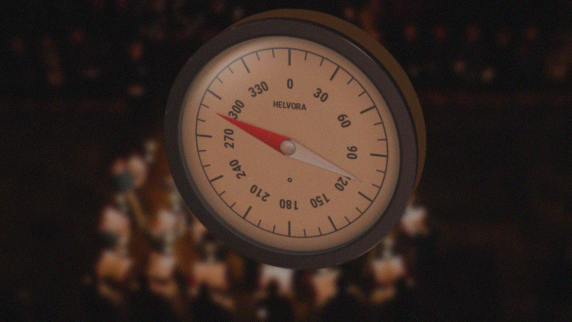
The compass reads {"value": 290, "unit": "°"}
